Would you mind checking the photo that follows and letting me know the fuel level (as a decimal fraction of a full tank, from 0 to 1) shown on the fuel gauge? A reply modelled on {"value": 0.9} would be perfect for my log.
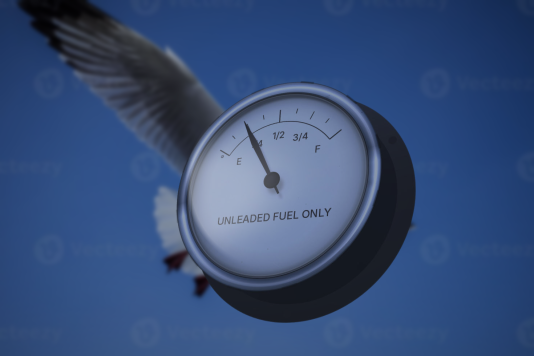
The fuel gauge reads {"value": 0.25}
